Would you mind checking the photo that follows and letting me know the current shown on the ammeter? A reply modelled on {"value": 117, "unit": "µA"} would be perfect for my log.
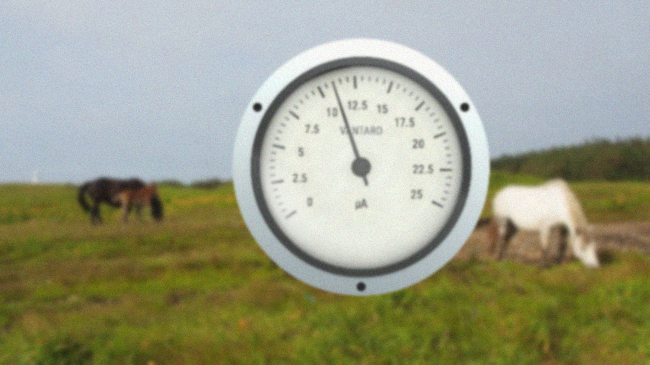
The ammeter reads {"value": 11, "unit": "µA"}
